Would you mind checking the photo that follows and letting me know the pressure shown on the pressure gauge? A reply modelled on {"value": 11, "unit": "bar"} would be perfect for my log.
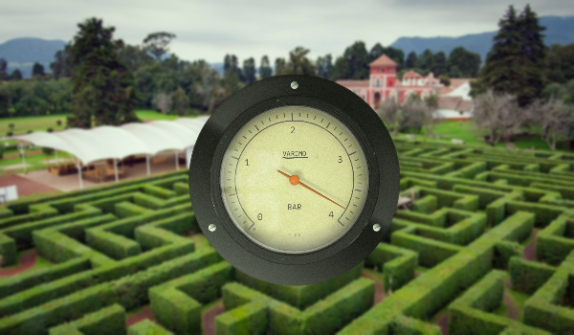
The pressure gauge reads {"value": 3.8, "unit": "bar"}
